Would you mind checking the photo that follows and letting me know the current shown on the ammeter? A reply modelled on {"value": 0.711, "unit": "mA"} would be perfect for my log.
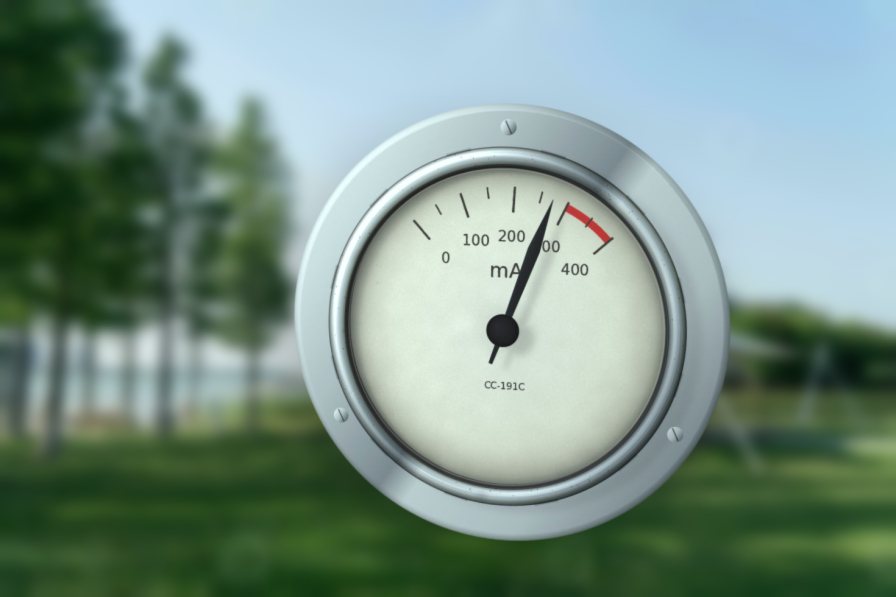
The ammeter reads {"value": 275, "unit": "mA"}
